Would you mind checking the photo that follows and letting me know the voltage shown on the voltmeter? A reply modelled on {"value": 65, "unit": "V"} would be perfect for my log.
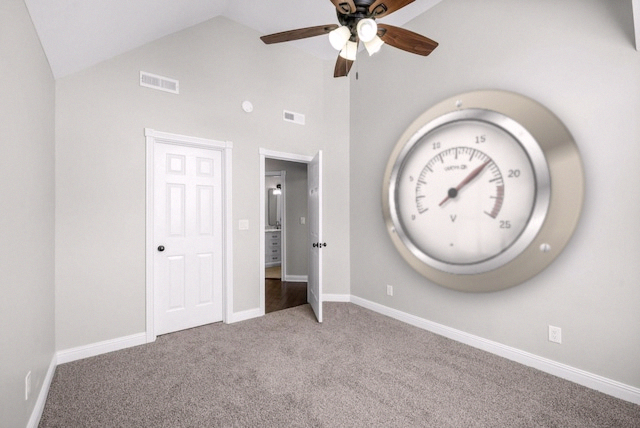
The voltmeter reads {"value": 17.5, "unit": "V"}
